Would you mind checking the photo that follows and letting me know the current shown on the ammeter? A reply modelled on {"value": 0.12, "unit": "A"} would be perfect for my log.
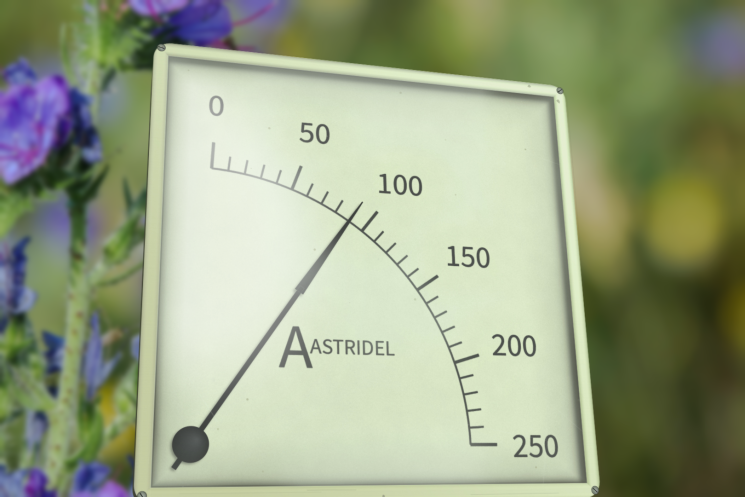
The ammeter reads {"value": 90, "unit": "A"}
